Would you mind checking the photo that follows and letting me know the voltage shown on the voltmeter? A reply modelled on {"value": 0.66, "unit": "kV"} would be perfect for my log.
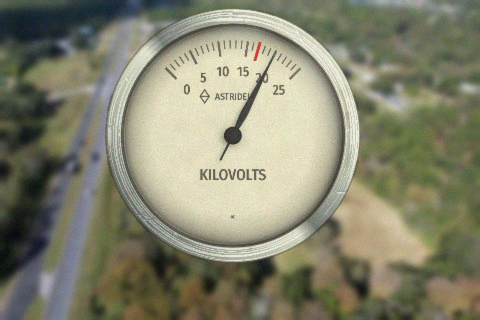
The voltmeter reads {"value": 20, "unit": "kV"}
